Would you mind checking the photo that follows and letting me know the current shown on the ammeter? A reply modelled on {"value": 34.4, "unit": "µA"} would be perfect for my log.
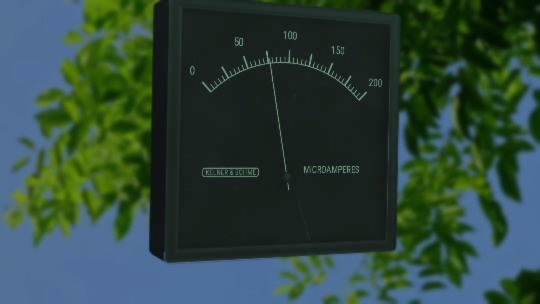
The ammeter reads {"value": 75, "unit": "µA"}
